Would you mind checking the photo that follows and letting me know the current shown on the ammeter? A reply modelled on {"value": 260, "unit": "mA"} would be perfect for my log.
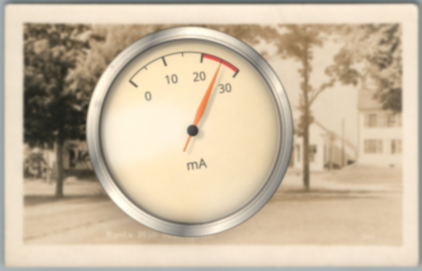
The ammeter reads {"value": 25, "unit": "mA"}
